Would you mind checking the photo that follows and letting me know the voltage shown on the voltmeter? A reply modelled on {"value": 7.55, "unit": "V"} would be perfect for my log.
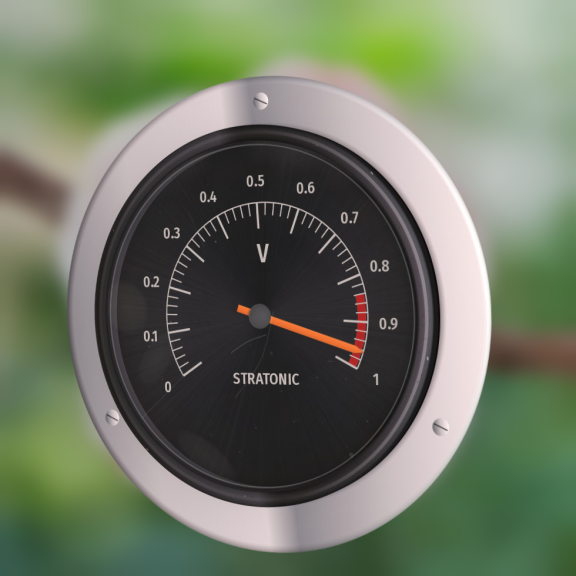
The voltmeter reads {"value": 0.96, "unit": "V"}
